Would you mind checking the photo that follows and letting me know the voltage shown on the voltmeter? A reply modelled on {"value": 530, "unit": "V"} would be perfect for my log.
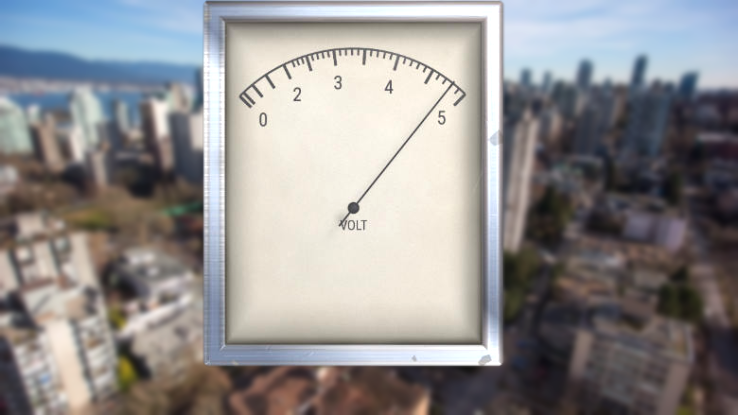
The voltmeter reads {"value": 4.8, "unit": "V"}
